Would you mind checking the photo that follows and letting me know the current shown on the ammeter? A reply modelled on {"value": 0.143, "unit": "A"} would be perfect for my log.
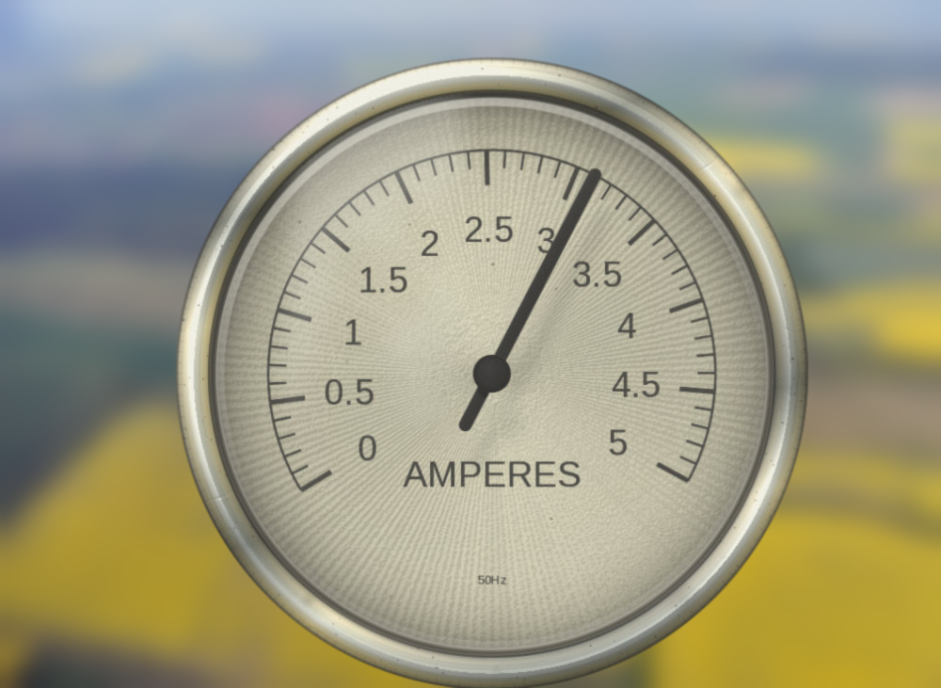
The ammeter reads {"value": 3.1, "unit": "A"}
